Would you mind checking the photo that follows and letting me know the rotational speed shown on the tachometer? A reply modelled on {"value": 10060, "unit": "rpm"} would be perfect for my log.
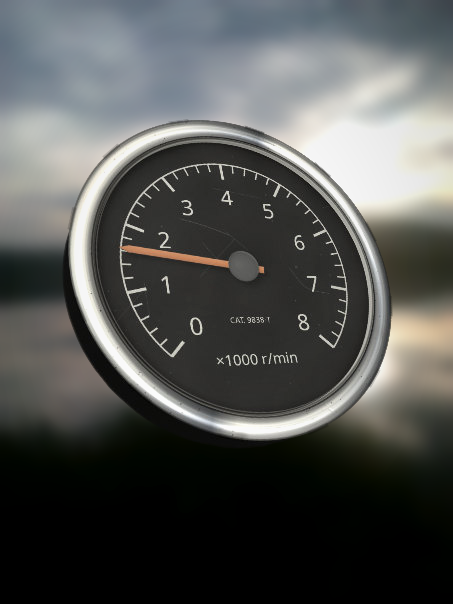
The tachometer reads {"value": 1600, "unit": "rpm"}
